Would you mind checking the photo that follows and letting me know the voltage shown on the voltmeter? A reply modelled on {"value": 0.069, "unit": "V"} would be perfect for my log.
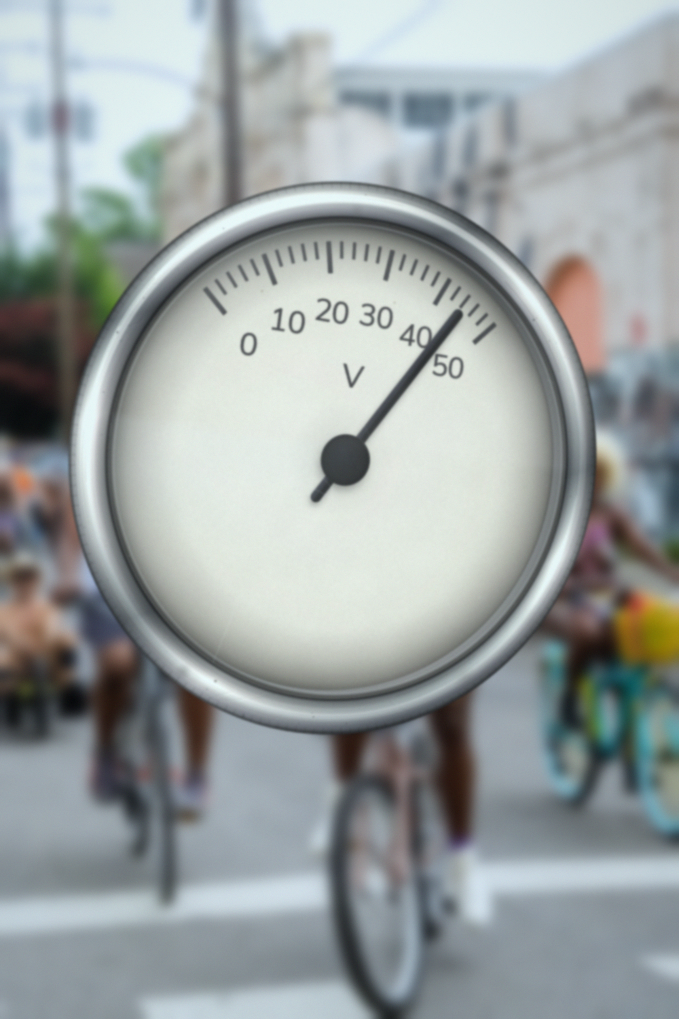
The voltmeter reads {"value": 44, "unit": "V"}
